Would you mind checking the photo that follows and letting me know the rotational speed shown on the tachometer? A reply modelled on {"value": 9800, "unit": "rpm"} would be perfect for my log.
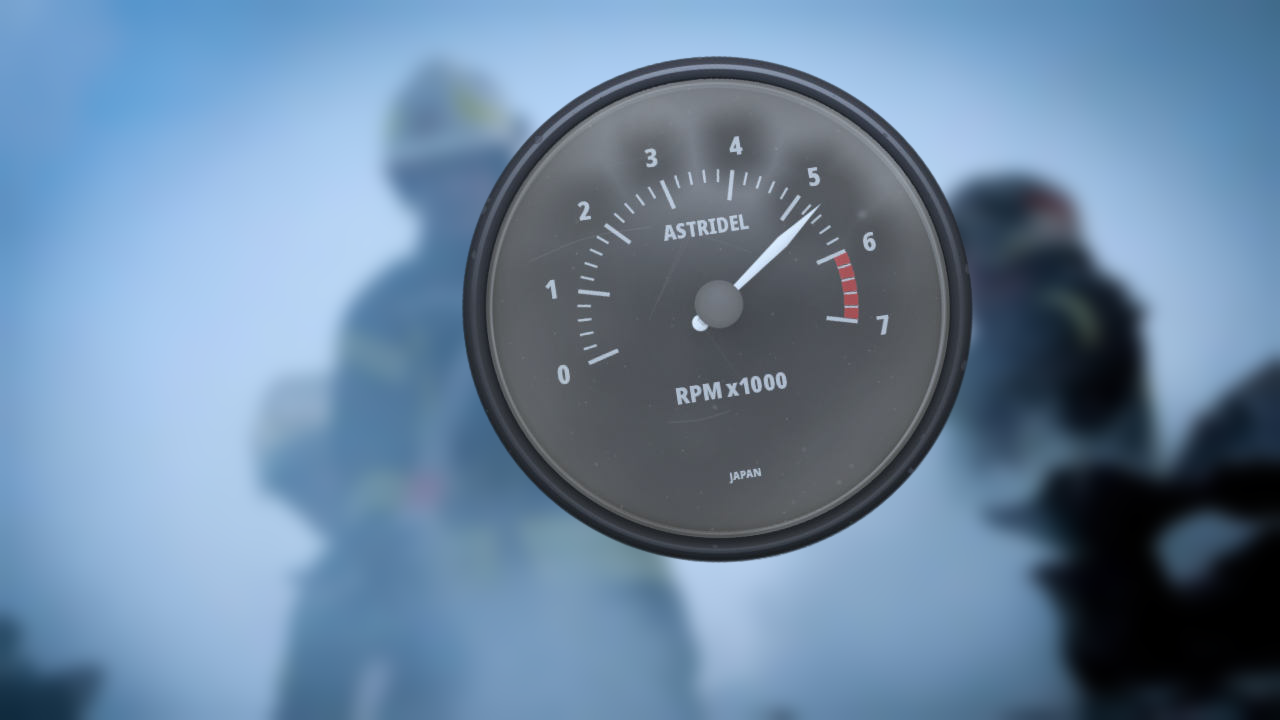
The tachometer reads {"value": 5300, "unit": "rpm"}
